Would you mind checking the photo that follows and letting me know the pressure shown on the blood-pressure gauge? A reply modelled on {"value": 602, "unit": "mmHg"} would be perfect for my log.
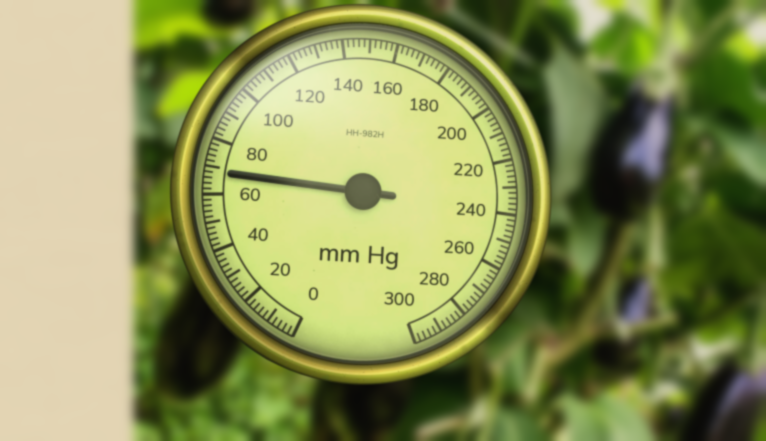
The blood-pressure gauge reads {"value": 68, "unit": "mmHg"}
